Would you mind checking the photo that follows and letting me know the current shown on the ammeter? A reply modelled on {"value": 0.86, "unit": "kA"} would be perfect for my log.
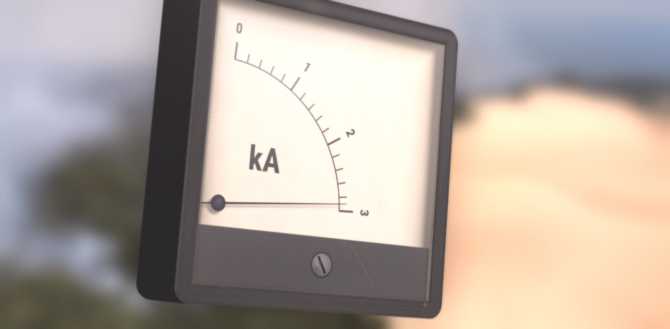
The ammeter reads {"value": 2.9, "unit": "kA"}
